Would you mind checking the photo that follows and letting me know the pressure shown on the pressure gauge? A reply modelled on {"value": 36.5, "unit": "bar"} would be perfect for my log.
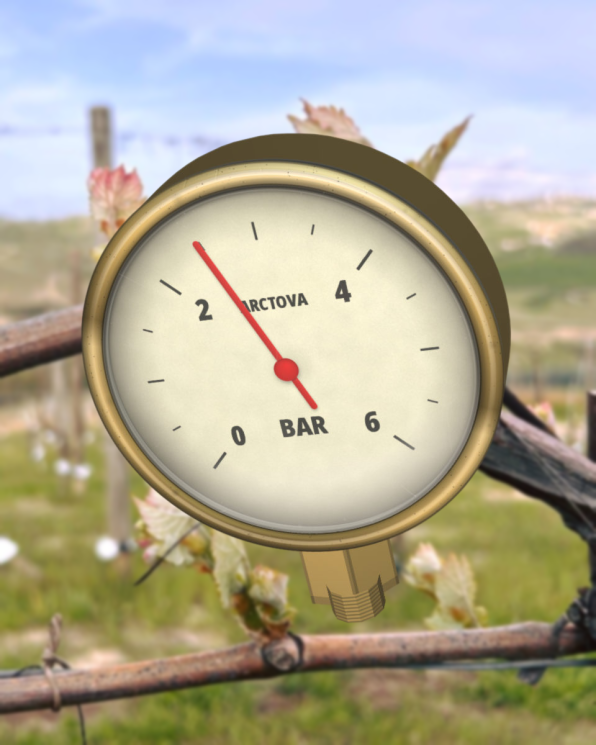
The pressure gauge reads {"value": 2.5, "unit": "bar"}
